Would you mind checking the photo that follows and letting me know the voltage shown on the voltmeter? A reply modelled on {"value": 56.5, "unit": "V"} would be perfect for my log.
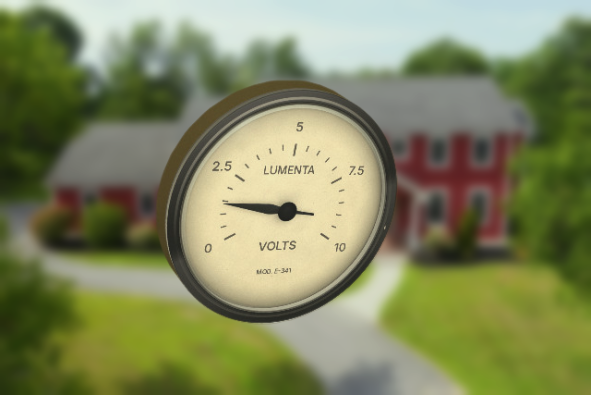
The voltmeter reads {"value": 1.5, "unit": "V"}
